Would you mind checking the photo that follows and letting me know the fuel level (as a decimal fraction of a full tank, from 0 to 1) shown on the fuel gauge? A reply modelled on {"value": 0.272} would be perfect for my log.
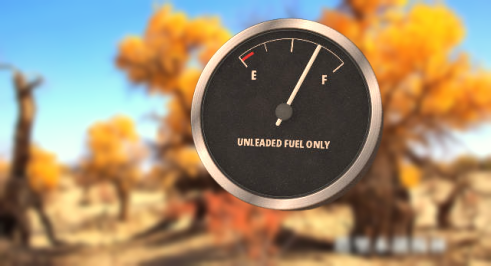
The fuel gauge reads {"value": 0.75}
